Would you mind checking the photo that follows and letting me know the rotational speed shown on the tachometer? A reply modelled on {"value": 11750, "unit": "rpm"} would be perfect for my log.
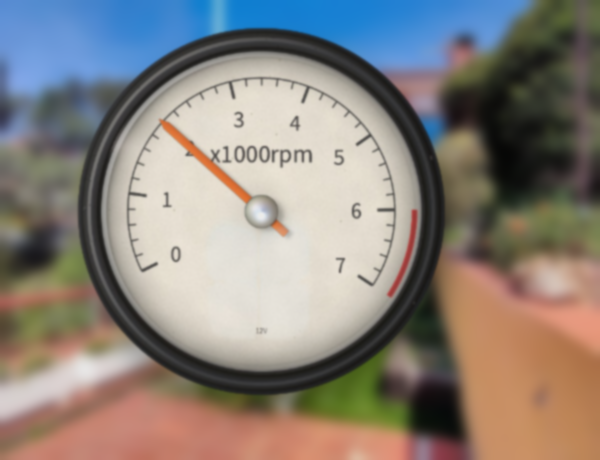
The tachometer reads {"value": 2000, "unit": "rpm"}
